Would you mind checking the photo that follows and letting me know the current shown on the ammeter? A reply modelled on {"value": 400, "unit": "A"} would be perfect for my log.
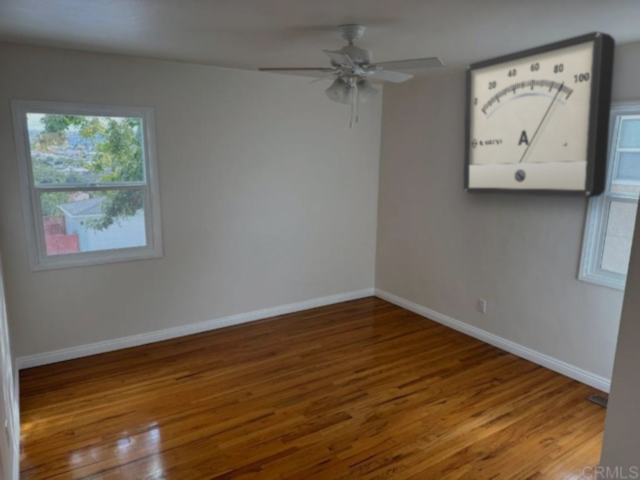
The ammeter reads {"value": 90, "unit": "A"}
